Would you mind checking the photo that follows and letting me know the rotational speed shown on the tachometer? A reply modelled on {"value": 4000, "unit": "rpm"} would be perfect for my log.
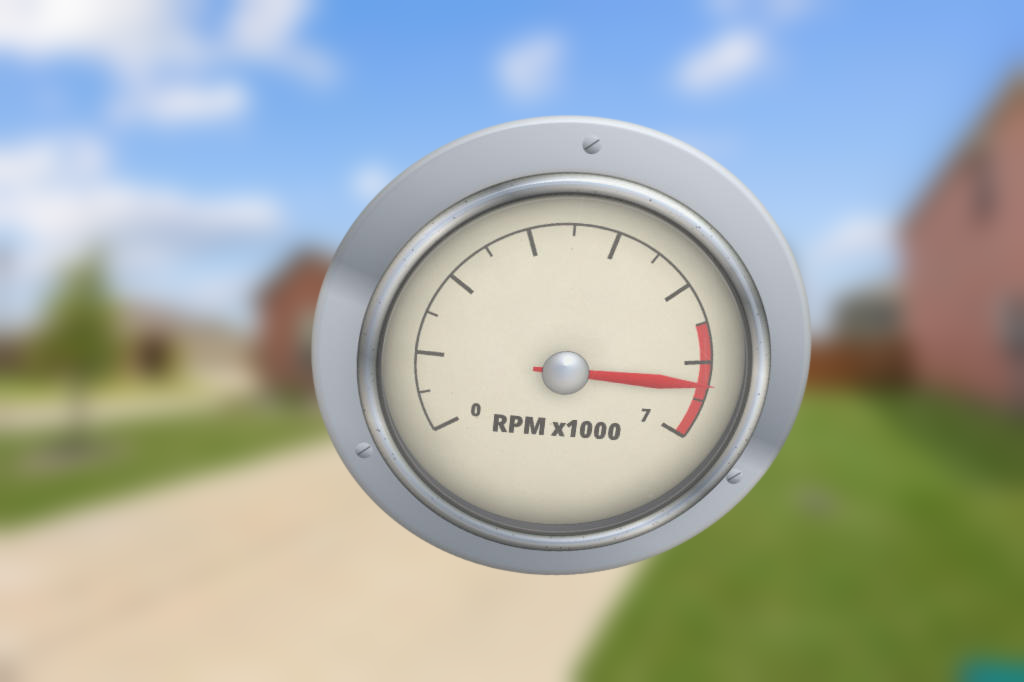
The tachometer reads {"value": 6250, "unit": "rpm"}
